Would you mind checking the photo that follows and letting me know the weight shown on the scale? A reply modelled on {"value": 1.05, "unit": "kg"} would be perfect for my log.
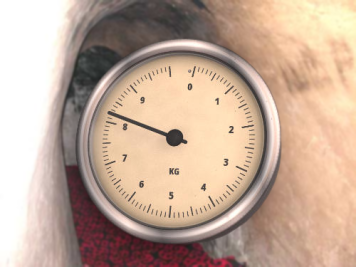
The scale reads {"value": 8.2, "unit": "kg"}
